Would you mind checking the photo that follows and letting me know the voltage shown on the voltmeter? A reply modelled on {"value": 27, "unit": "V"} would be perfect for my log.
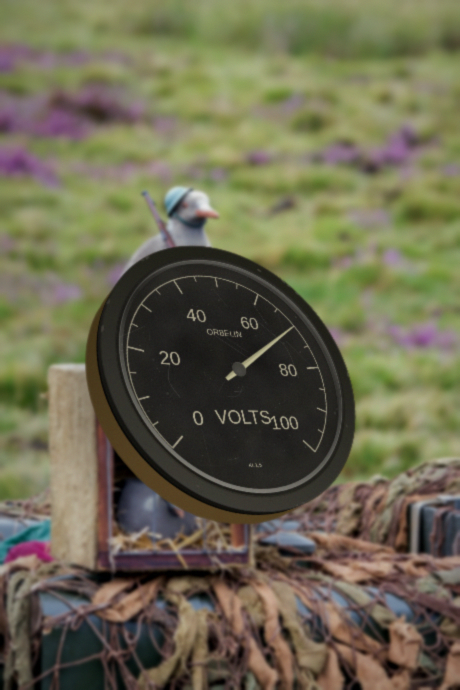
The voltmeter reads {"value": 70, "unit": "V"}
